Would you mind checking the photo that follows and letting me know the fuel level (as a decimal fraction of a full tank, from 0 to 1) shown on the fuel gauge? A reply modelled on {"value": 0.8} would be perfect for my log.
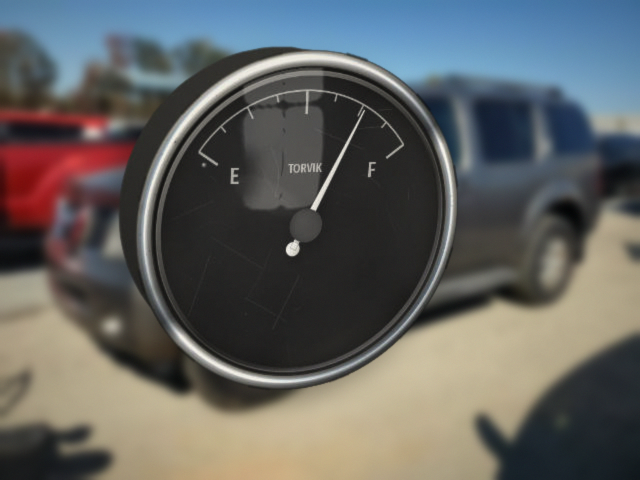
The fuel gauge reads {"value": 0.75}
